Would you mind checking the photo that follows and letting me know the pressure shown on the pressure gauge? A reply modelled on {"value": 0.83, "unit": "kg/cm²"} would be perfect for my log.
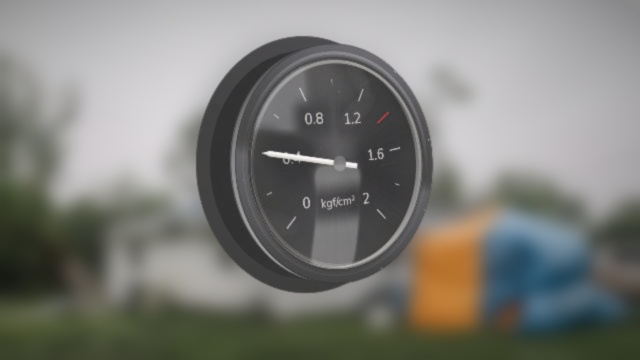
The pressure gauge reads {"value": 0.4, "unit": "kg/cm²"}
